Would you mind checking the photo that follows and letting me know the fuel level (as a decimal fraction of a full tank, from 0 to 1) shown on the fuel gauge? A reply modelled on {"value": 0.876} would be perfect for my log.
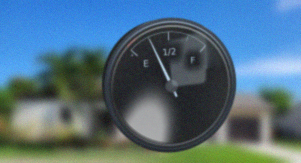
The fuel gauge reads {"value": 0.25}
